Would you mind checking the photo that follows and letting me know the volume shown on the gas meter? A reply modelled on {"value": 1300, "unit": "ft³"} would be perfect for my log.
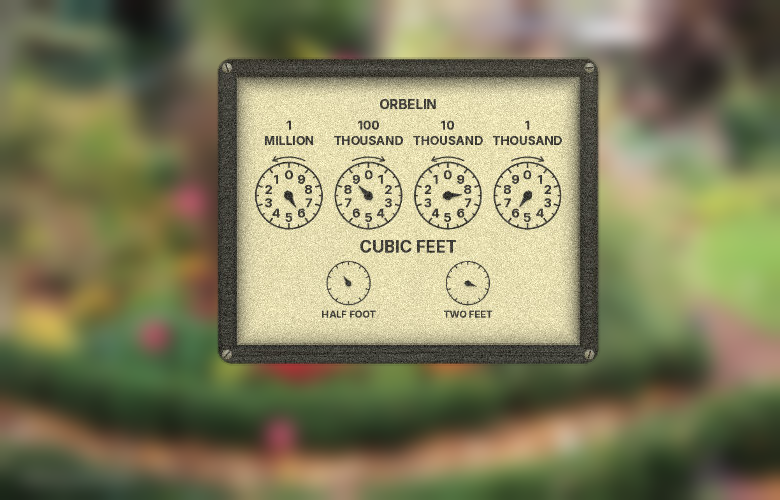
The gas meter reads {"value": 587600, "unit": "ft³"}
